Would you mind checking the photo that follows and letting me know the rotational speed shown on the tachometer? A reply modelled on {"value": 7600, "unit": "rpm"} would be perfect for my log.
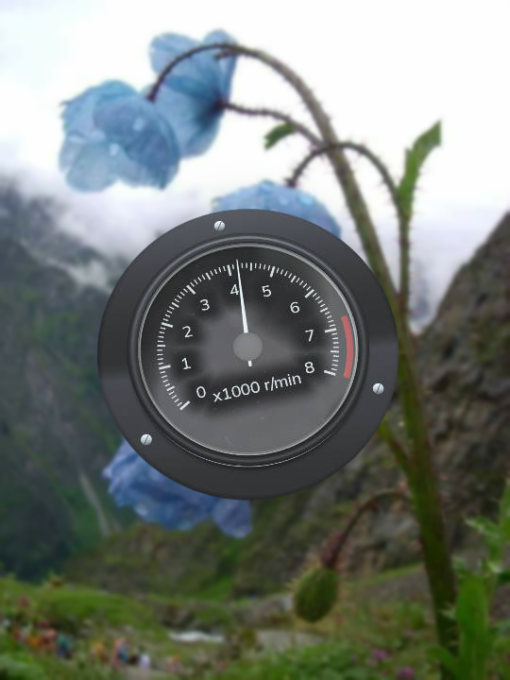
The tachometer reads {"value": 4200, "unit": "rpm"}
